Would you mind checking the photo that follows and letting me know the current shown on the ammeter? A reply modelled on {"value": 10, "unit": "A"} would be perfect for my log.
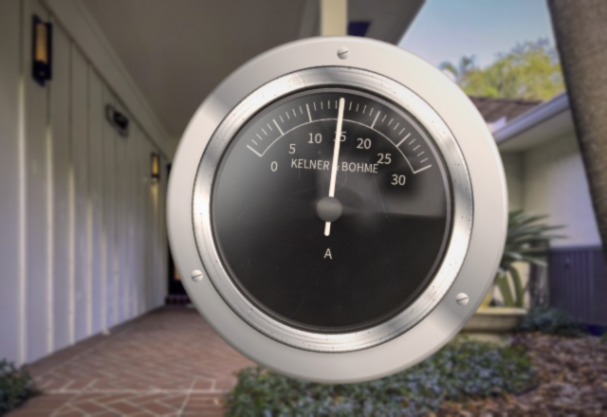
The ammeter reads {"value": 15, "unit": "A"}
